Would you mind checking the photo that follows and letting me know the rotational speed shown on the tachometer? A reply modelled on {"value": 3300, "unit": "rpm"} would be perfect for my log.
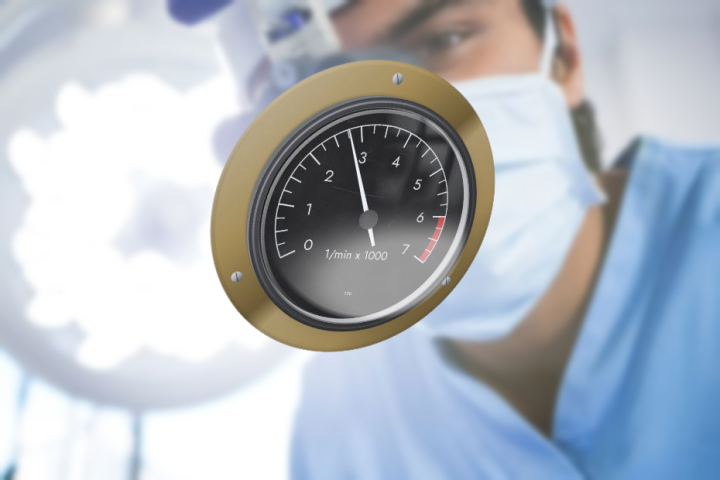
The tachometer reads {"value": 2750, "unit": "rpm"}
